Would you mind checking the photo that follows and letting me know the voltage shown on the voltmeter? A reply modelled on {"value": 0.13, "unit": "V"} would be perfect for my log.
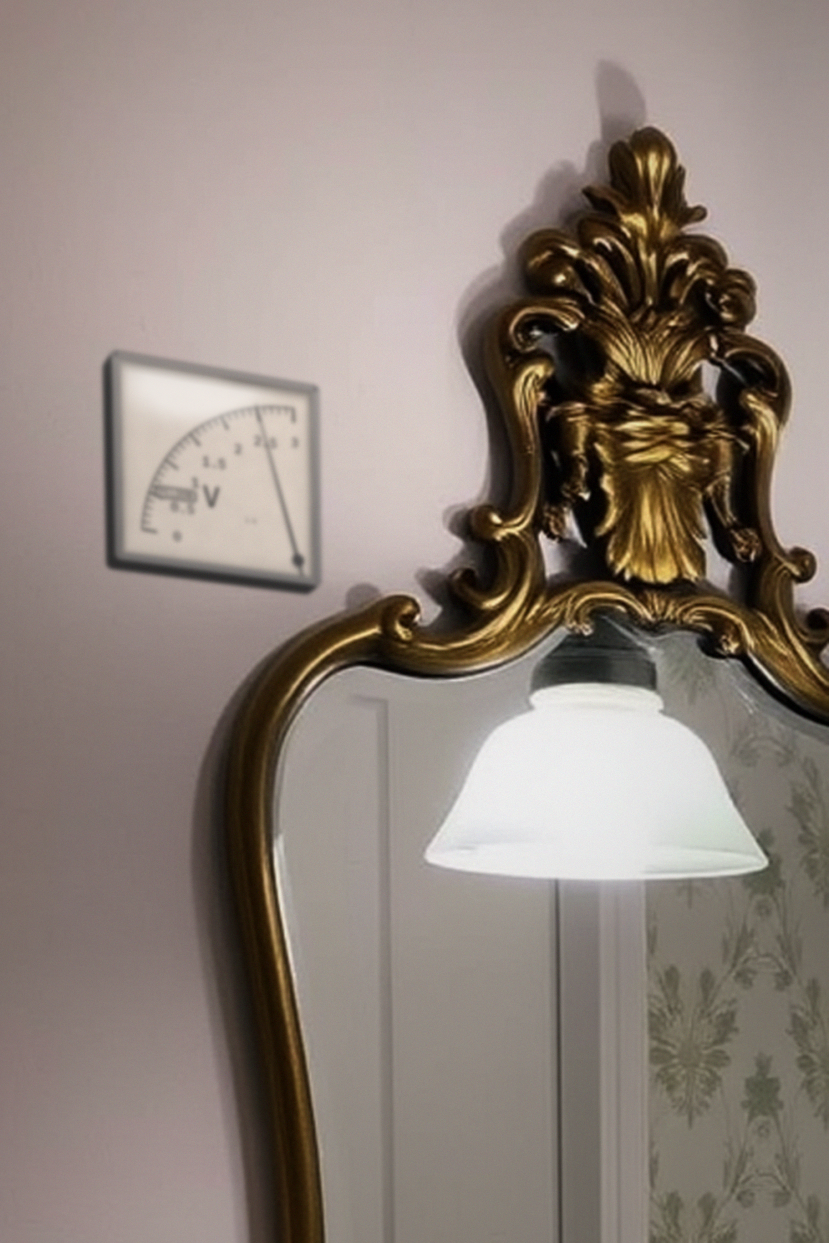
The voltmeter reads {"value": 2.5, "unit": "V"}
